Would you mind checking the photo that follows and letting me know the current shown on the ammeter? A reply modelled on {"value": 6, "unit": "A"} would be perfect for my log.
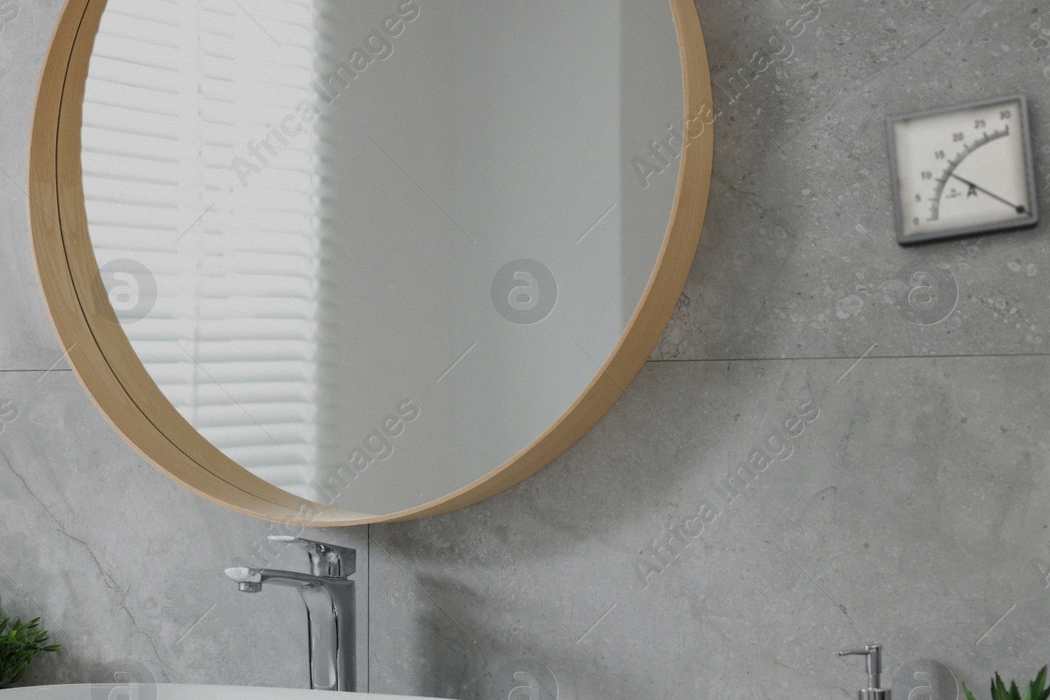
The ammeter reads {"value": 12.5, "unit": "A"}
